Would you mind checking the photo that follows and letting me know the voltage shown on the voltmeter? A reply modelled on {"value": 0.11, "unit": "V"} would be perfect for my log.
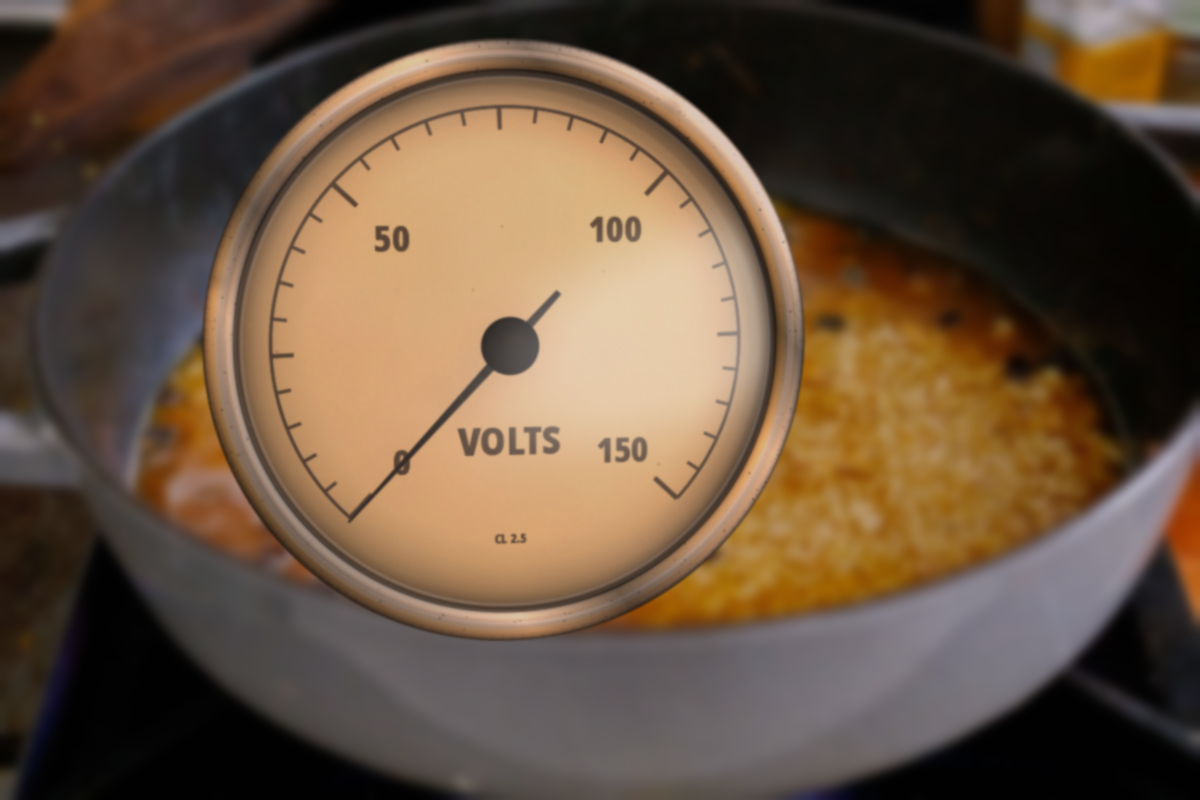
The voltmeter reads {"value": 0, "unit": "V"}
